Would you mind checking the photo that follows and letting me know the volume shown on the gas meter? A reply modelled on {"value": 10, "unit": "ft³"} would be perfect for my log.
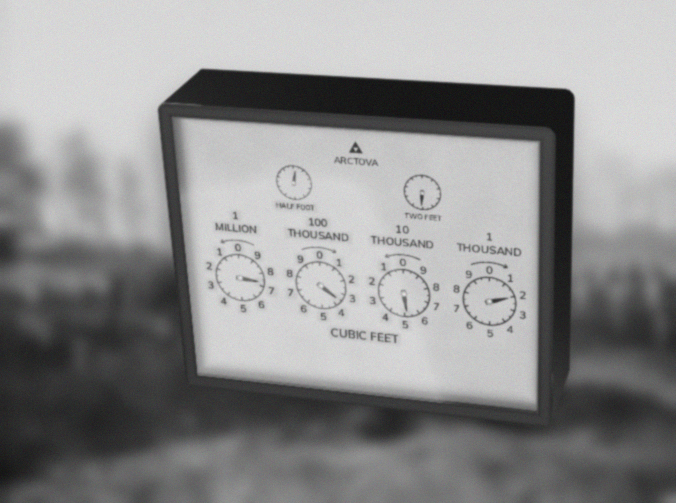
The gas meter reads {"value": 735200, "unit": "ft³"}
